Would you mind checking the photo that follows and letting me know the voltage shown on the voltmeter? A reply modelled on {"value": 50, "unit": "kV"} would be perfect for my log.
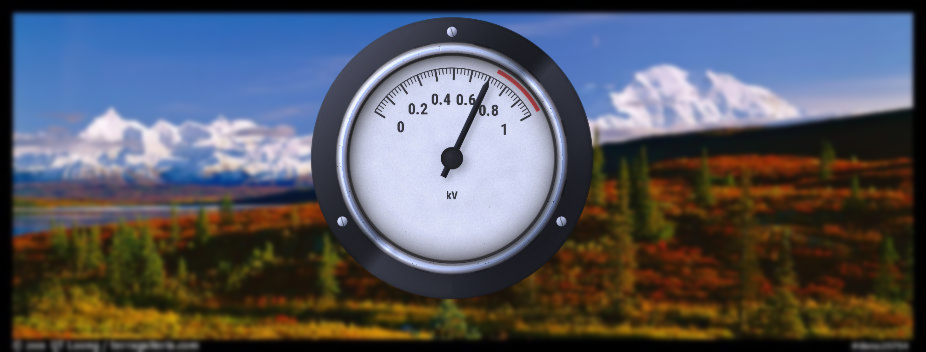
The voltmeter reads {"value": 0.7, "unit": "kV"}
